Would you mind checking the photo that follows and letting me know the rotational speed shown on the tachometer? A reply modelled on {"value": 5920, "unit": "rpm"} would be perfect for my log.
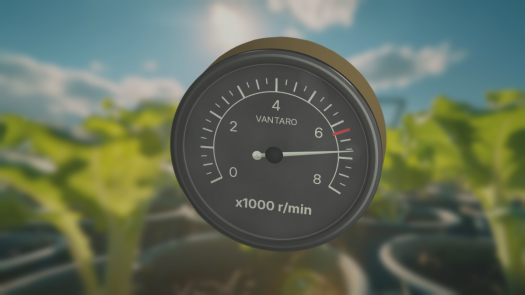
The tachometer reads {"value": 6750, "unit": "rpm"}
